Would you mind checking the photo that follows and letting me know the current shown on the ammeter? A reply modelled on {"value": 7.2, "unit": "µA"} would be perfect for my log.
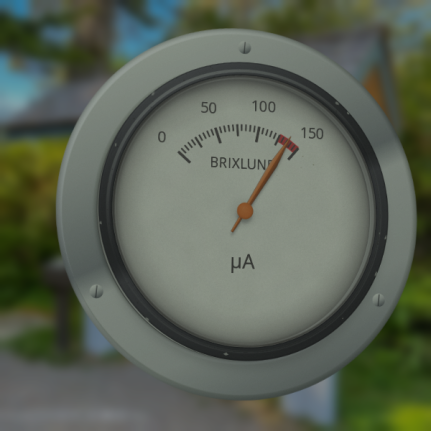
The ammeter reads {"value": 135, "unit": "µA"}
